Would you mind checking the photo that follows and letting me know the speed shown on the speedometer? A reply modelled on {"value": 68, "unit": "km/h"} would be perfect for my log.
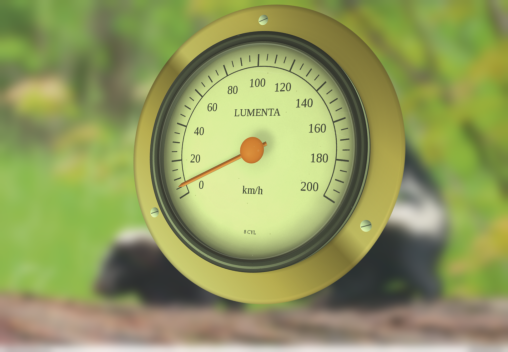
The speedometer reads {"value": 5, "unit": "km/h"}
